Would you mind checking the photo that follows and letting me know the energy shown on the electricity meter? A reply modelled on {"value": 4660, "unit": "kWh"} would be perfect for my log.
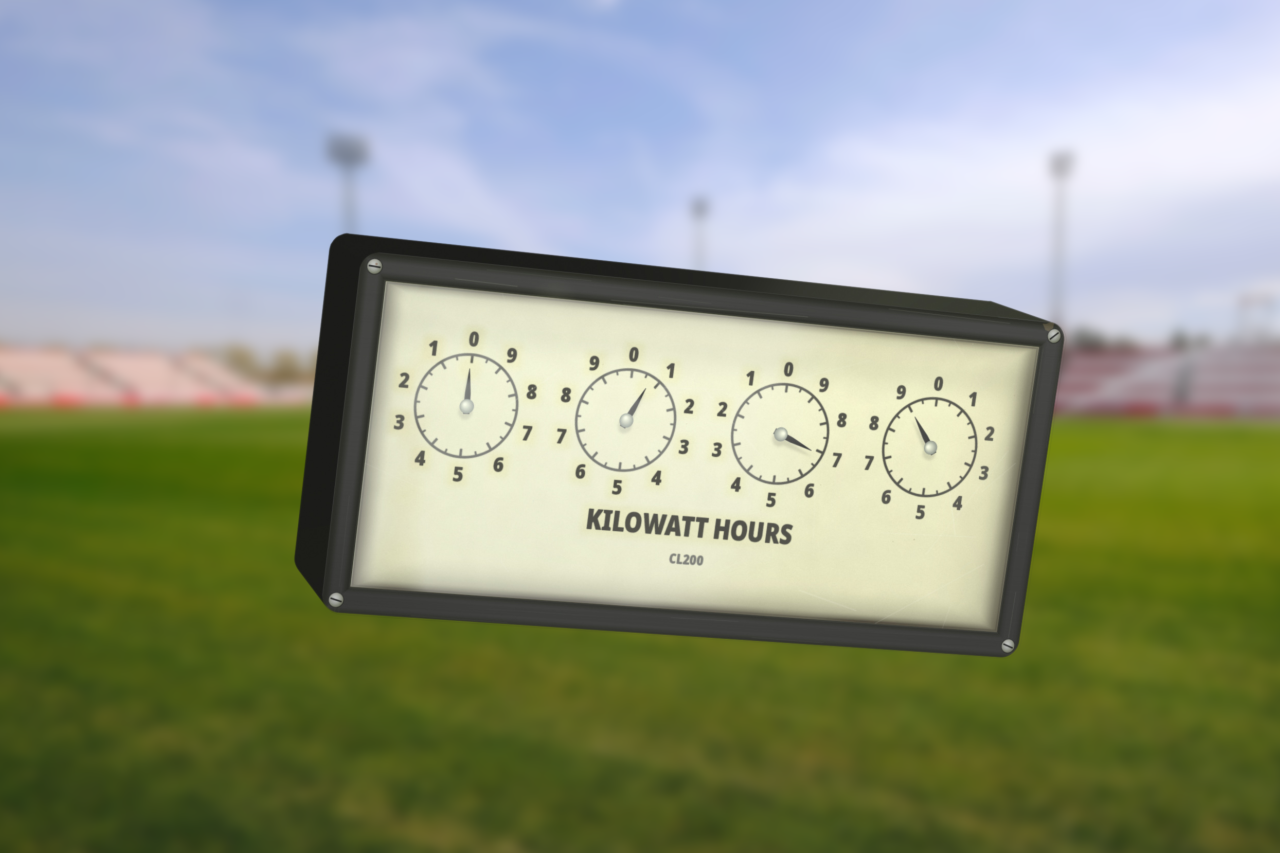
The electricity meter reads {"value": 69, "unit": "kWh"}
